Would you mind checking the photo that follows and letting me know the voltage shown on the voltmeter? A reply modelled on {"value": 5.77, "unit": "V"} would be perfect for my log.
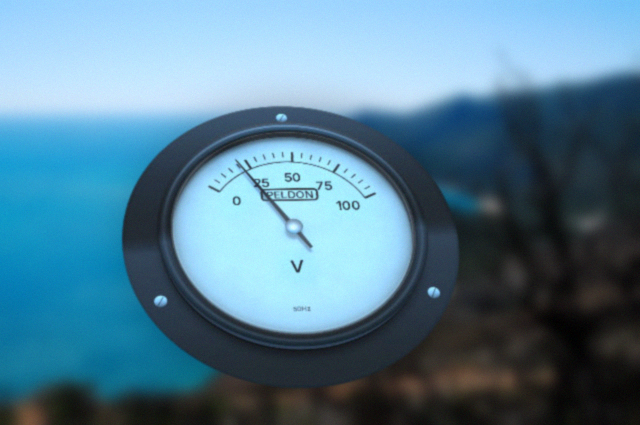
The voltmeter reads {"value": 20, "unit": "V"}
